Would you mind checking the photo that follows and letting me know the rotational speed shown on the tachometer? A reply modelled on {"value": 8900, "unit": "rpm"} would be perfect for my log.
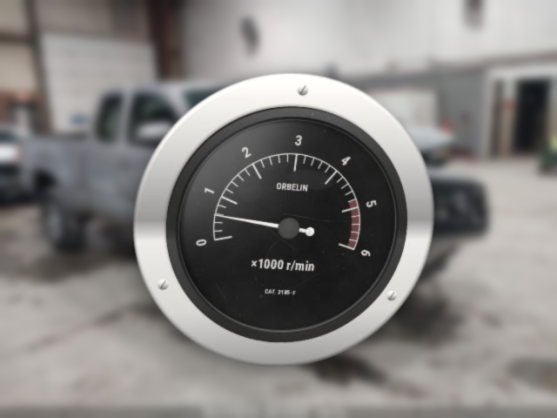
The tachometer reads {"value": 600, "unit": "rpm"}
